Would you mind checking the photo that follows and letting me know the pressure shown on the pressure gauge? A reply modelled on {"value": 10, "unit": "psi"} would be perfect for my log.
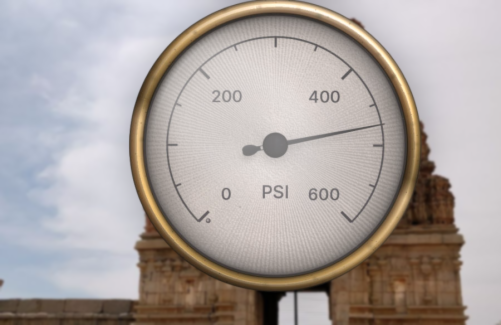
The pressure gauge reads {"value": 475, "unit": "psi"}
